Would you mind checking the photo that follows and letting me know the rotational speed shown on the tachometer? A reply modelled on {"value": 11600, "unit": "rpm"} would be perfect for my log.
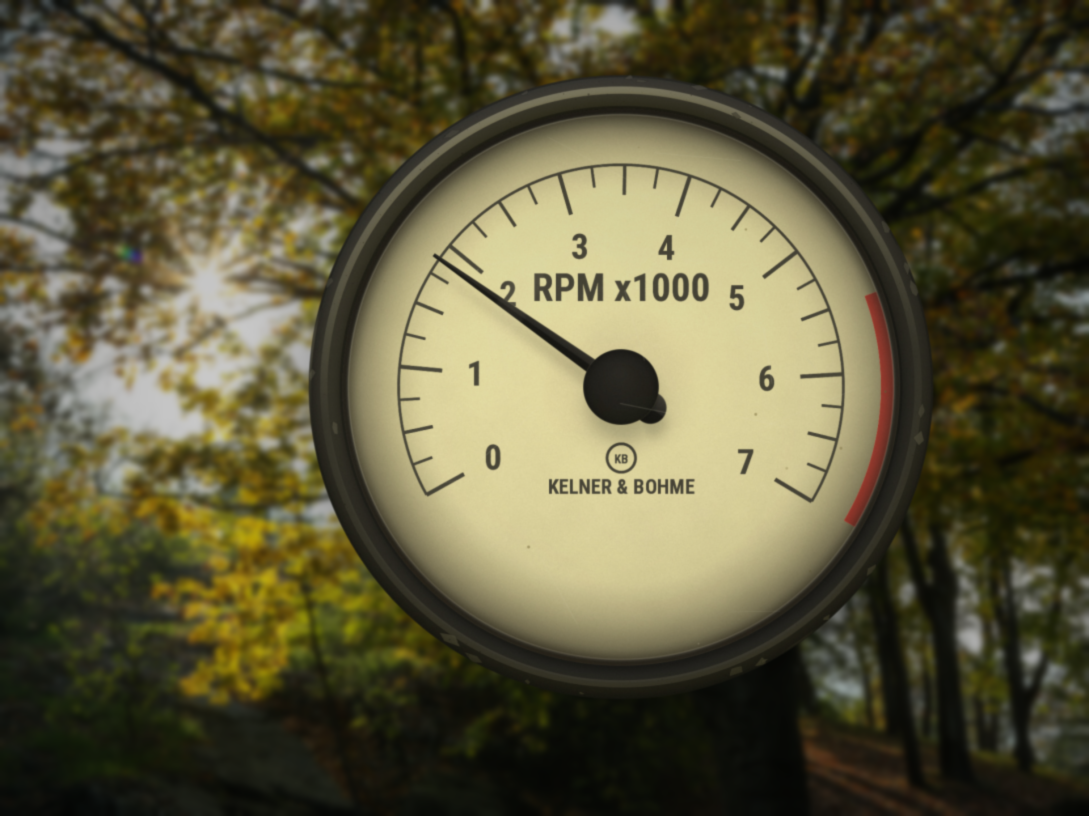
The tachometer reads {"value": 1875, "unit": "rpm"}
